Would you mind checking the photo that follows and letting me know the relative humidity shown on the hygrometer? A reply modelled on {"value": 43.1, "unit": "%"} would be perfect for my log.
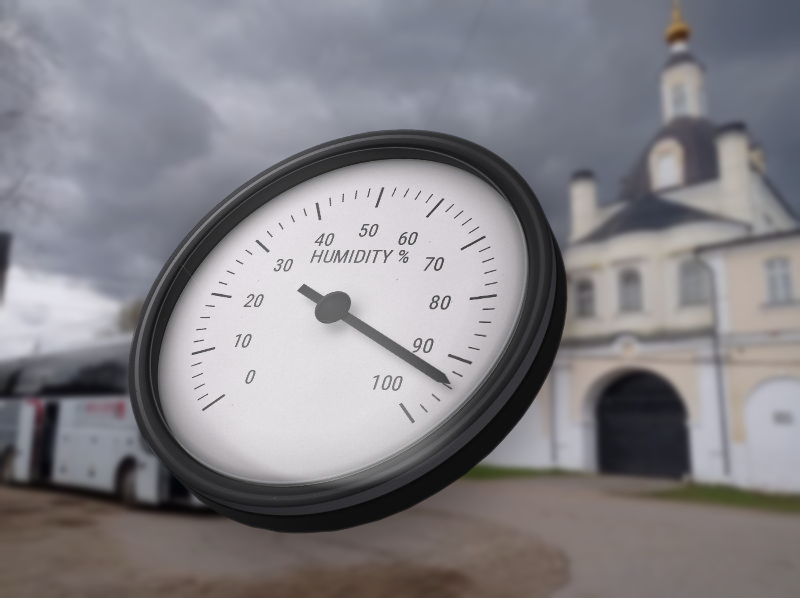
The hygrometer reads {"value": 94, "unit": "%"}
